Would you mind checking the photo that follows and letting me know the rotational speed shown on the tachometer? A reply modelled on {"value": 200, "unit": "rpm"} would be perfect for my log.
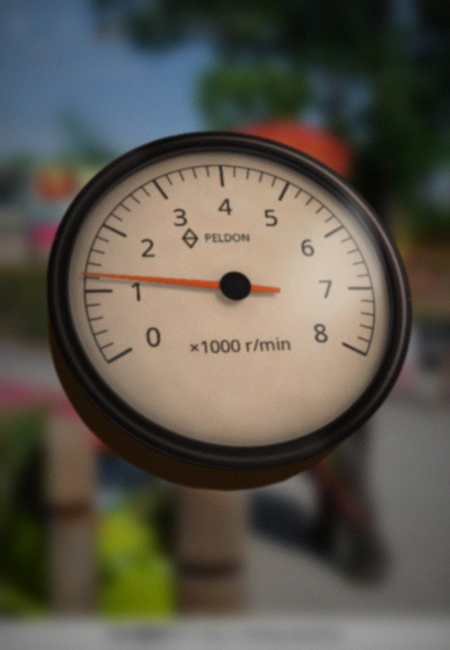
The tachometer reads {"value": 1200, "unit": "rpm"}
